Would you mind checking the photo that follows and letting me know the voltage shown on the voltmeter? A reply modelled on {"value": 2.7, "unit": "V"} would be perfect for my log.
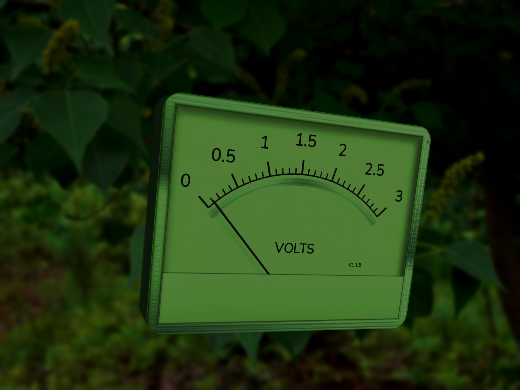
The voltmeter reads {"value": 0.1, "unit": "V"}
